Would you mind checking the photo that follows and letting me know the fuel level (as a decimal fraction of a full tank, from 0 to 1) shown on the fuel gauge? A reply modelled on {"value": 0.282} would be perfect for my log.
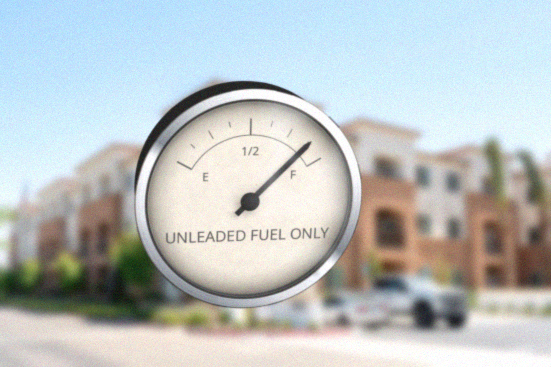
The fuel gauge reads {"value": 0.875}
